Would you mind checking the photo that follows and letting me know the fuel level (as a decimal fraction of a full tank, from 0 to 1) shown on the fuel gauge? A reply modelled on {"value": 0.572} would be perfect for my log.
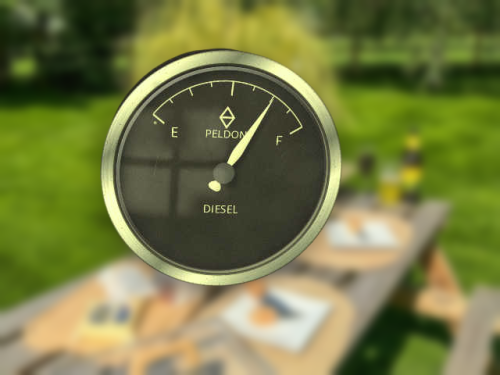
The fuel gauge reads {"value": 0.75}
